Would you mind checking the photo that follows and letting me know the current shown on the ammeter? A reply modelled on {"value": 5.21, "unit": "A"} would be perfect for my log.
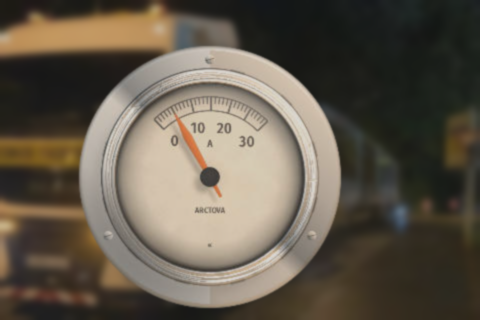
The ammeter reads {"value": 5, "unit": "A"}
